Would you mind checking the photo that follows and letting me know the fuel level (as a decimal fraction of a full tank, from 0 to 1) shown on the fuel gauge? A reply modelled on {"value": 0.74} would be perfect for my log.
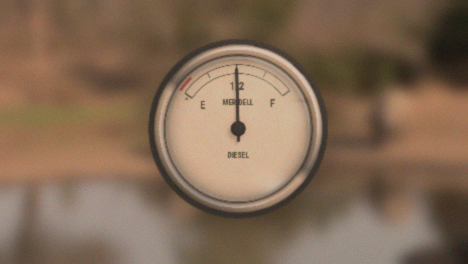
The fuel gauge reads {"value": 0.5}
